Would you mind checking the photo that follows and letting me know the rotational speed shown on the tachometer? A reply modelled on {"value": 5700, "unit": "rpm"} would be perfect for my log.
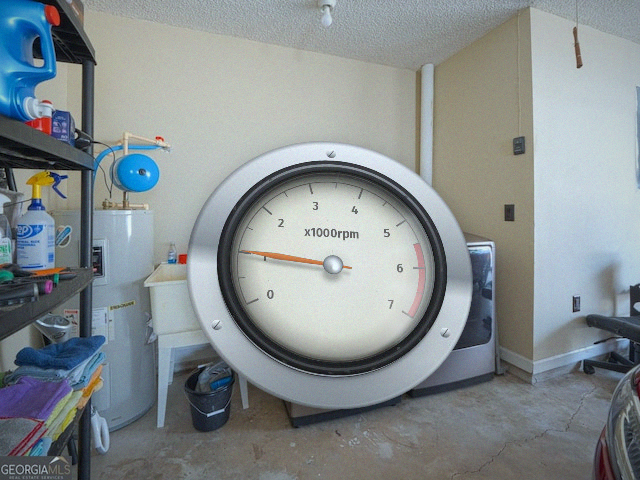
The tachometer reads {"value": 1000, "unit": "rpm"}
